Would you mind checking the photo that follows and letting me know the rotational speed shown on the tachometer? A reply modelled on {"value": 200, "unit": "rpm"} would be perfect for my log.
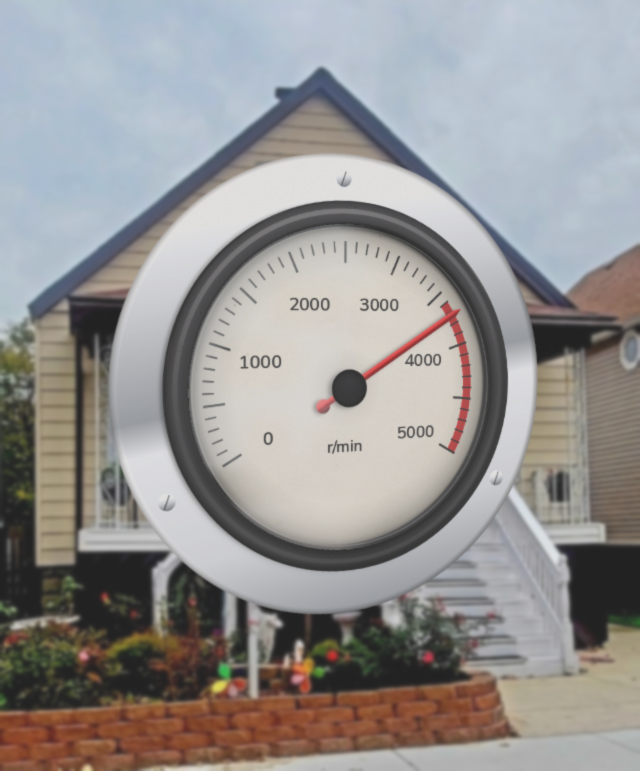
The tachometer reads {"value": 3700, "unit": "rpm"}
